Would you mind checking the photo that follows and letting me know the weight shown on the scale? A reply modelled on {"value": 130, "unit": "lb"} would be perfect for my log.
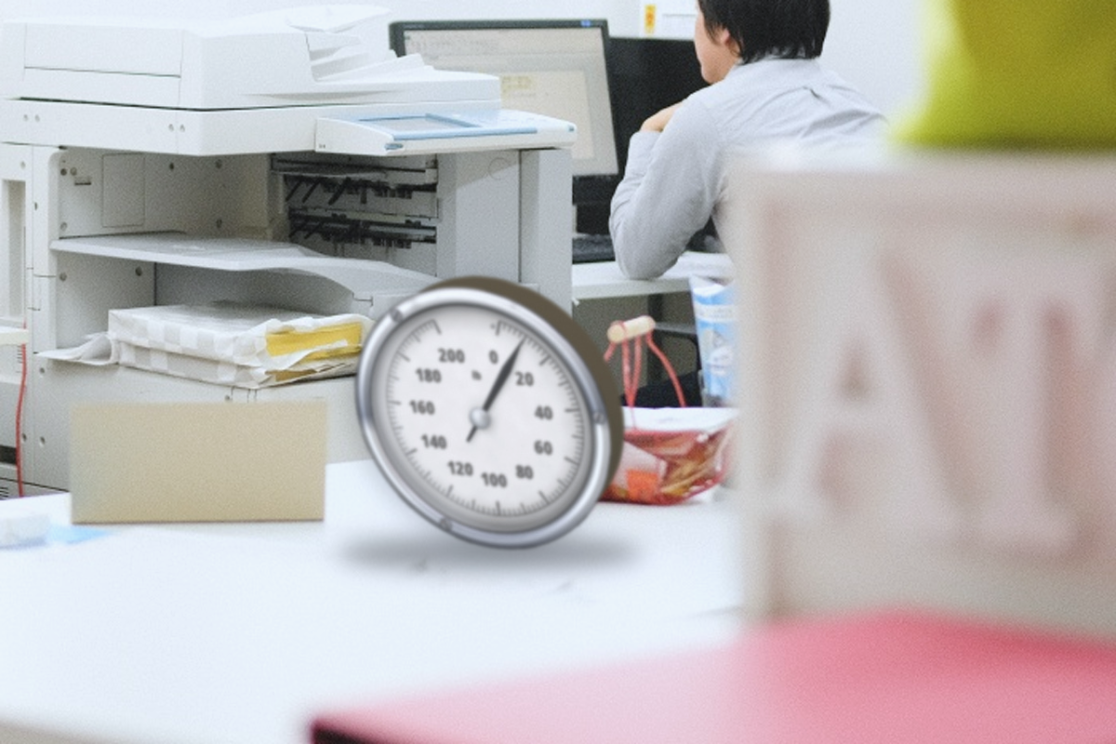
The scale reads {"value": 10, "unit": "lb"}
